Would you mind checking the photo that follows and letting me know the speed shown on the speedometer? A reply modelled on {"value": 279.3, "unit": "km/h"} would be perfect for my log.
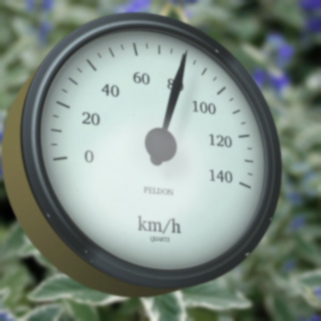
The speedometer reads {"value": 80, "unit": "km/h"}
